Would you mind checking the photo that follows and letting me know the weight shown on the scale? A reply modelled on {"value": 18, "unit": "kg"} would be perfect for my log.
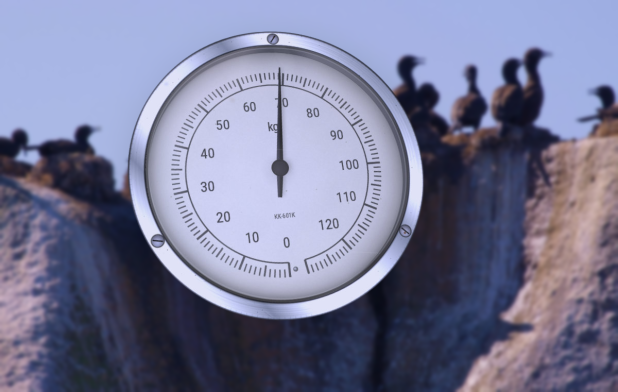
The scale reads {"value": 69, "unit": "kg"}
